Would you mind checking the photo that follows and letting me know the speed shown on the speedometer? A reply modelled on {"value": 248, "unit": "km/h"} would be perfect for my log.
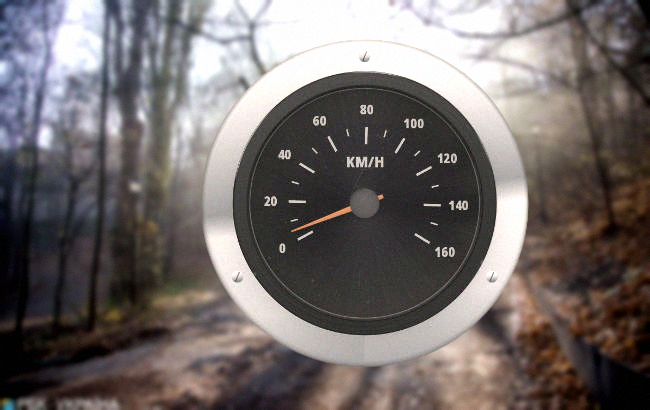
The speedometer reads {"value": 5, "unit": "km/h"}
